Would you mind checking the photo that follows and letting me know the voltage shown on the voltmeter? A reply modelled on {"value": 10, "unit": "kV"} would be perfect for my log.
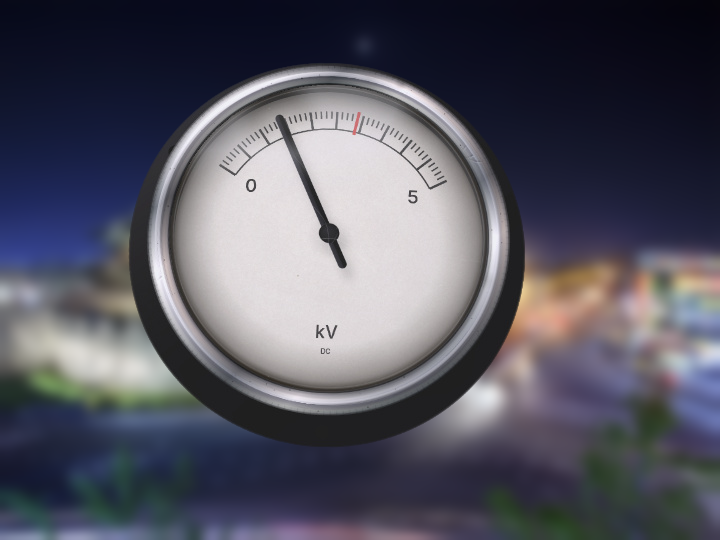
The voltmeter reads {"value": 1.4, "unit": "kV"}
